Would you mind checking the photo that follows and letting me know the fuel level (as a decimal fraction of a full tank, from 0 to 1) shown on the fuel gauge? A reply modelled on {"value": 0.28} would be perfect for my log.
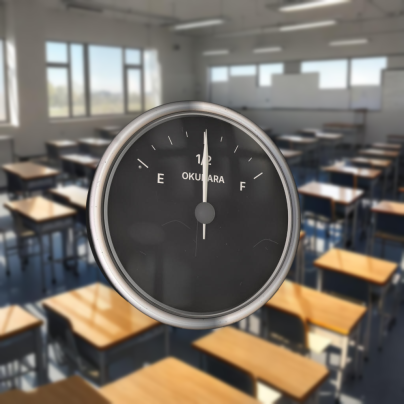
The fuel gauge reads {"value": 0.5}
